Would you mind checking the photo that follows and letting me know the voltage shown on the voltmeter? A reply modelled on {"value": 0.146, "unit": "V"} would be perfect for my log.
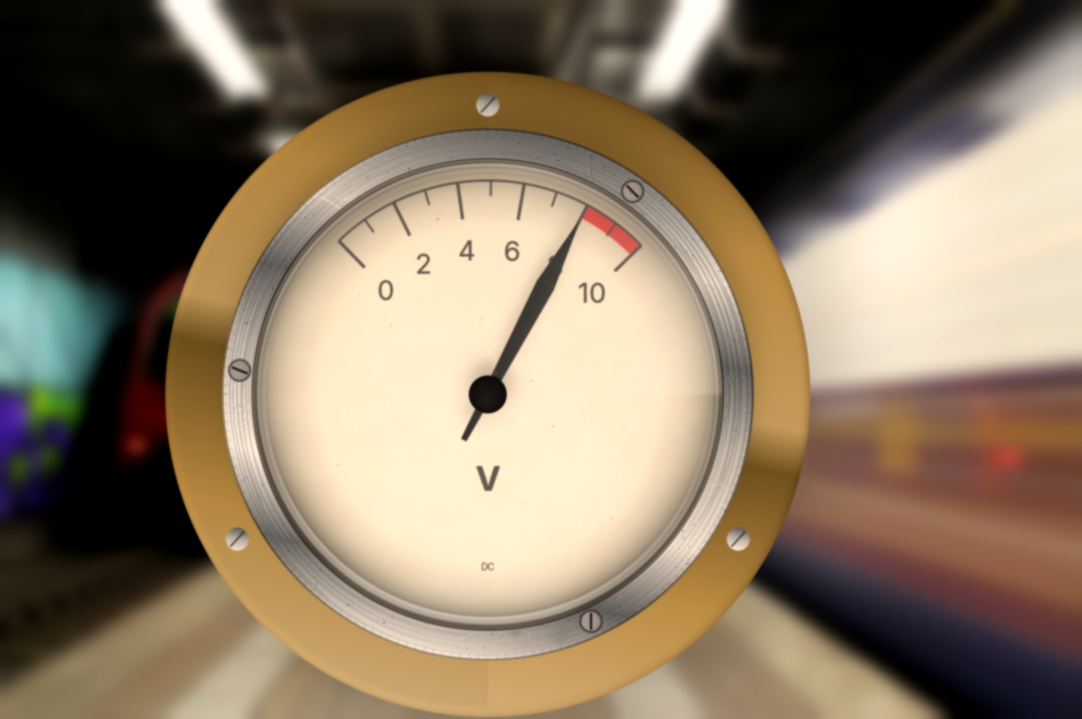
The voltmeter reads {"value": 8, "unit": "V"}
